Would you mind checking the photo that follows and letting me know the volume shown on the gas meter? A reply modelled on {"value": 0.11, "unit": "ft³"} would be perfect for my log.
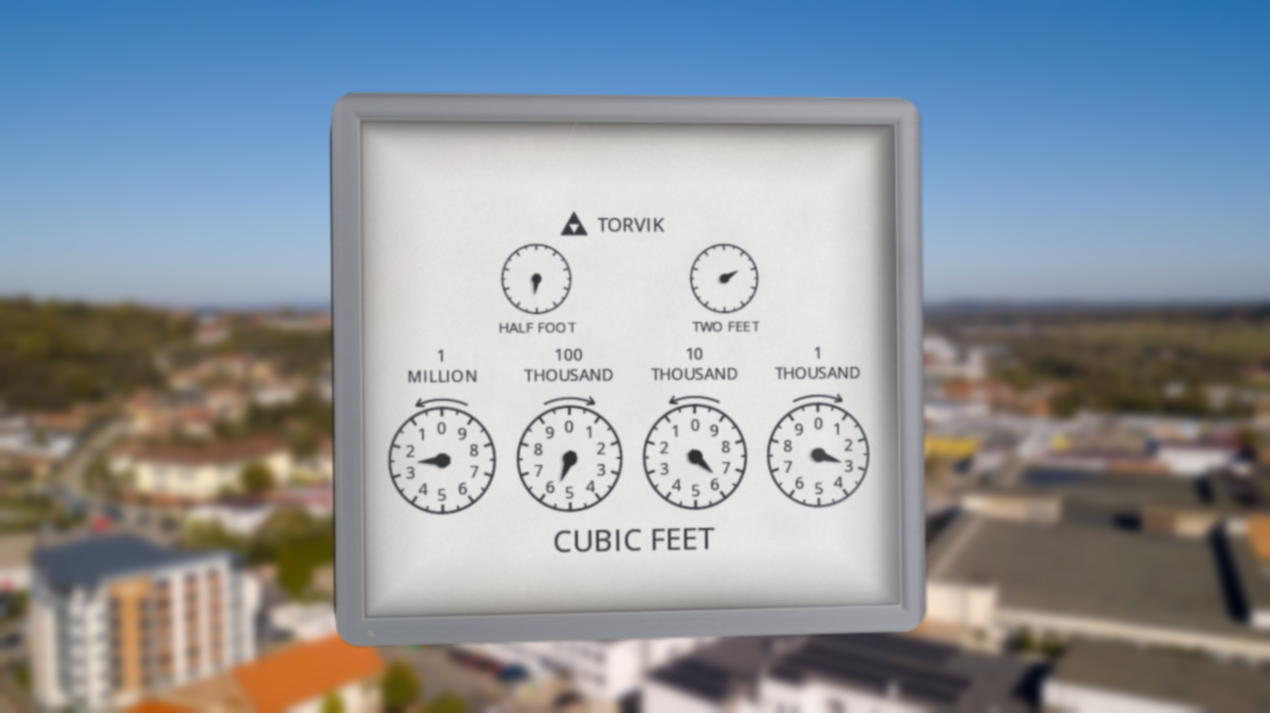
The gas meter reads {"value": 256300, "unit": "ft³"}
